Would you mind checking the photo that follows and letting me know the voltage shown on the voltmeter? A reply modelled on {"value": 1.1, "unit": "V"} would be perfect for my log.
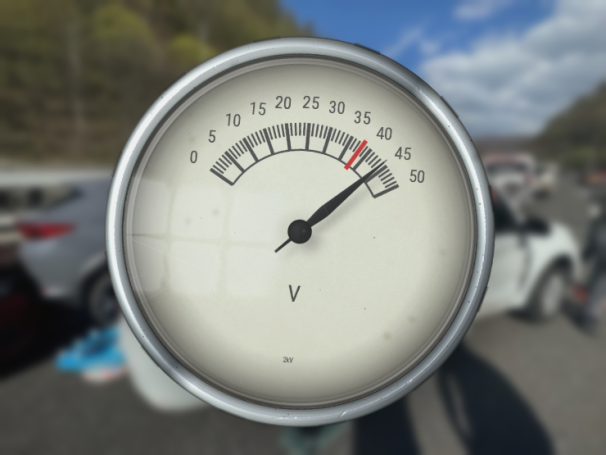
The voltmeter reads {"value": 44, "unit": "V"}
